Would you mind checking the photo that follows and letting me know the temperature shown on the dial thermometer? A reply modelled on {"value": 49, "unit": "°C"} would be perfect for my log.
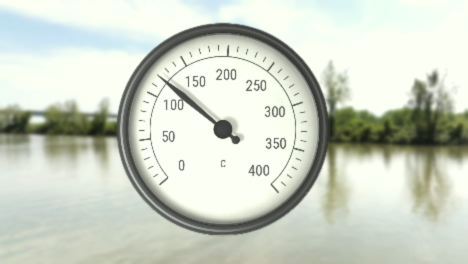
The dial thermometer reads {"value": 120, "unit": "°C"}
